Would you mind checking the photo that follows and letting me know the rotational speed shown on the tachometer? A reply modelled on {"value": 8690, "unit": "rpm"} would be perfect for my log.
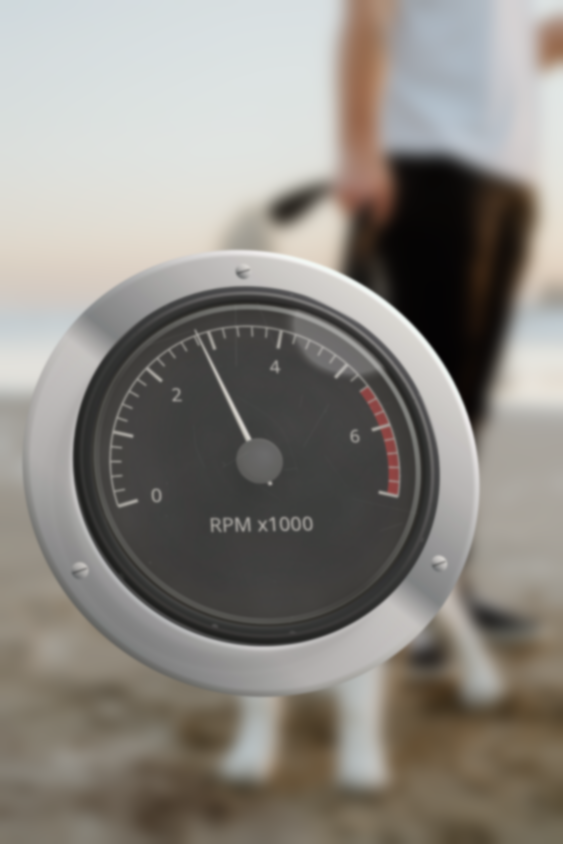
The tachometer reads {"value": 2800, "unit": "rpm"}
